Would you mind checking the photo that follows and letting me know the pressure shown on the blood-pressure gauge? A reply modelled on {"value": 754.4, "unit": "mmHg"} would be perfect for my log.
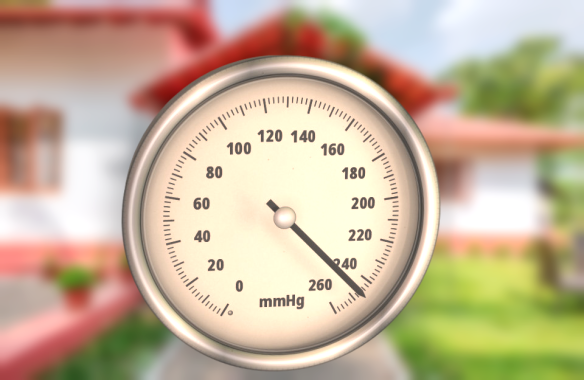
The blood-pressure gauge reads {"value": 246, "unit": "mmHg"}
